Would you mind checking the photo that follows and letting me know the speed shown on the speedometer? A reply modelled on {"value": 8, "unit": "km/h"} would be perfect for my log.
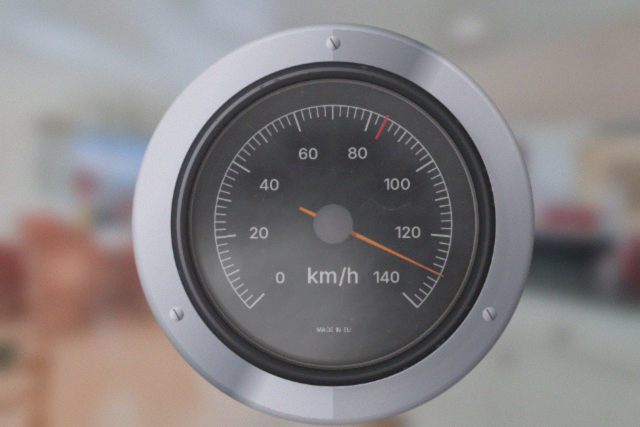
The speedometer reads {"value": 130, "unit": "km/h"}
